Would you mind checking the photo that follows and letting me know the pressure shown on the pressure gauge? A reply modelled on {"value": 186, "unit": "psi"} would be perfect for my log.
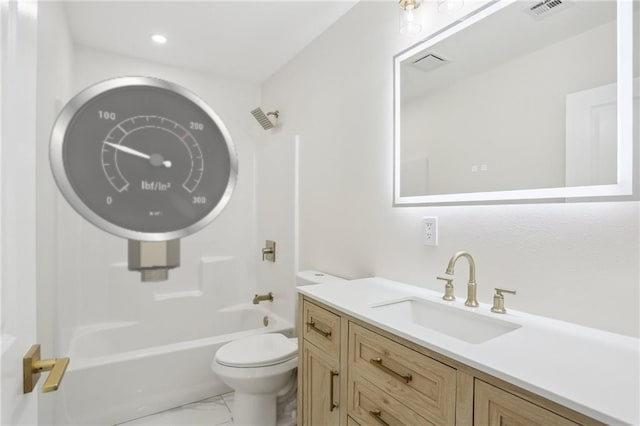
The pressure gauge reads {"value": 70, "unit": "psi"}
